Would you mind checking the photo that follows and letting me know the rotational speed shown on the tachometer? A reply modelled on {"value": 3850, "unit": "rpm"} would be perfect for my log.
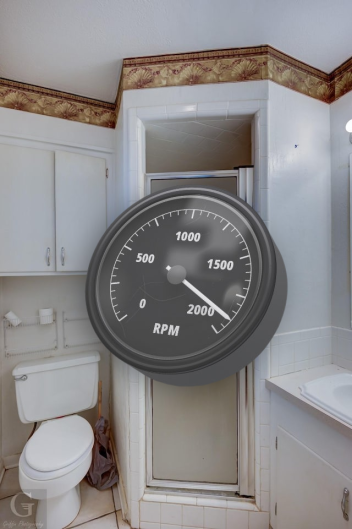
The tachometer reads {"value": 1900, "unit": "rpm"}
